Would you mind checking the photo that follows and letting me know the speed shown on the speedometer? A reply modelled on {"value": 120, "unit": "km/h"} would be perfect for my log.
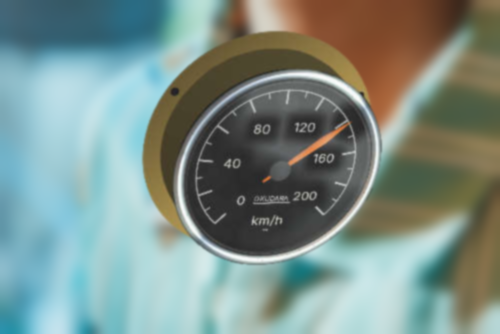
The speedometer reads {"value": 140, "unit": "km/h"}
